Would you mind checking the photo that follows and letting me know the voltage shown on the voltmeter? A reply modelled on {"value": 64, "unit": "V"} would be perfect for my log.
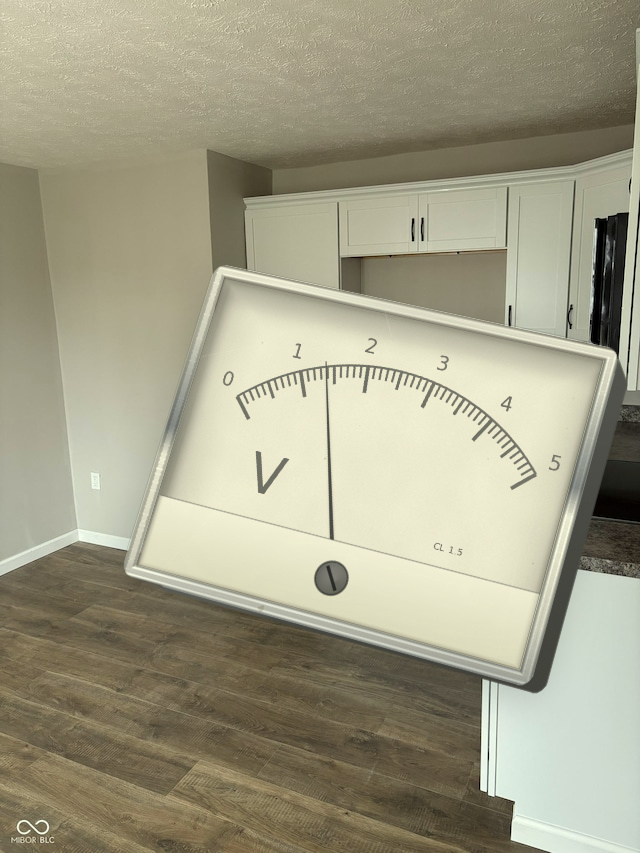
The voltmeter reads {"value": 1.4, "unit": "V"}
